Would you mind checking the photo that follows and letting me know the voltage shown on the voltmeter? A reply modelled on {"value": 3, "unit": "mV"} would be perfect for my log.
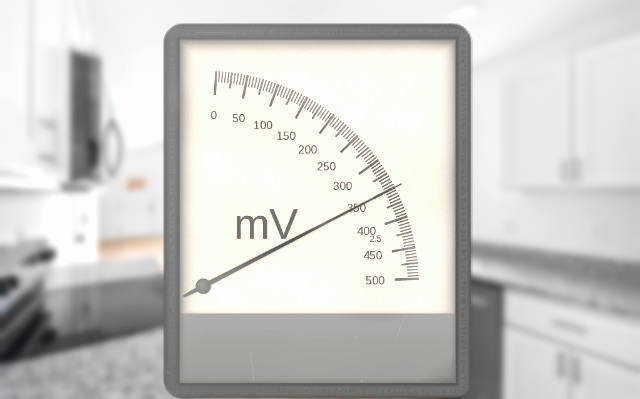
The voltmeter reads {"value": 350, "unit": "mV"}
